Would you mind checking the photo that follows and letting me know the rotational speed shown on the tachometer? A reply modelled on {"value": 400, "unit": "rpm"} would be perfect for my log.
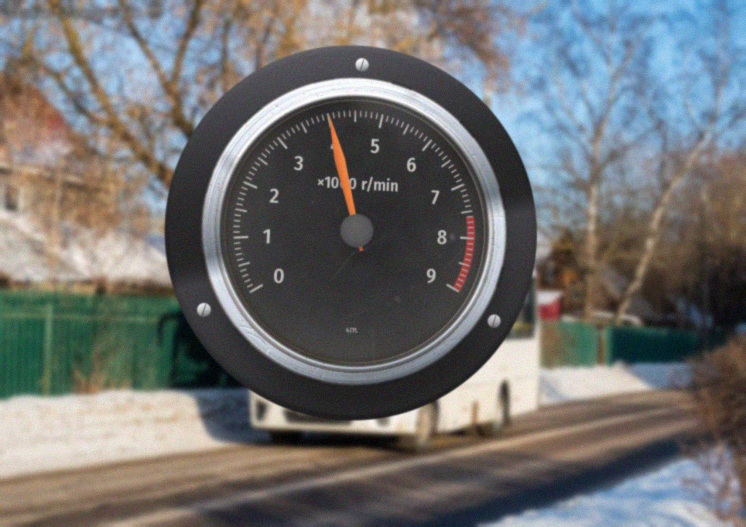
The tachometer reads {"value": 4000, "unit": "rpm"}
